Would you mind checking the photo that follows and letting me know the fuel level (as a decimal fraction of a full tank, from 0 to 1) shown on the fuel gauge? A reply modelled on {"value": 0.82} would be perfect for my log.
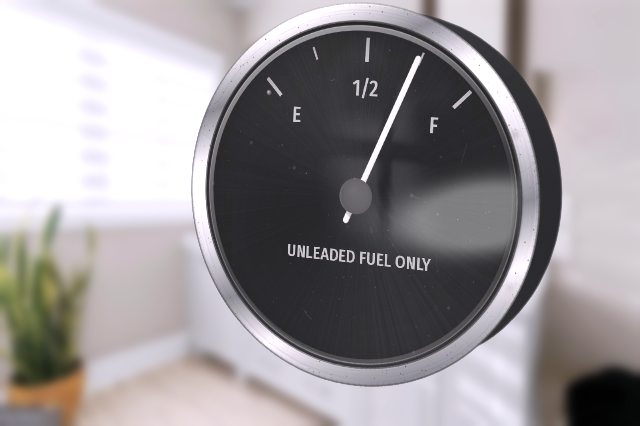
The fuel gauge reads {"value": 0.75}
